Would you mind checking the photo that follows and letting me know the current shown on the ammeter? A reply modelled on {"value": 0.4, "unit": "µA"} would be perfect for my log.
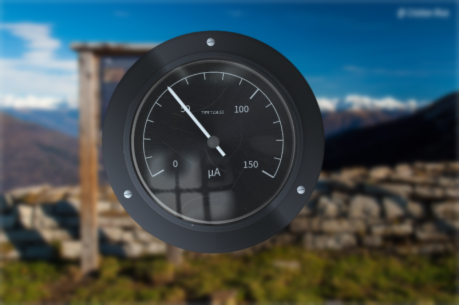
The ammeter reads {"value": 50, "unit": "µA"}
